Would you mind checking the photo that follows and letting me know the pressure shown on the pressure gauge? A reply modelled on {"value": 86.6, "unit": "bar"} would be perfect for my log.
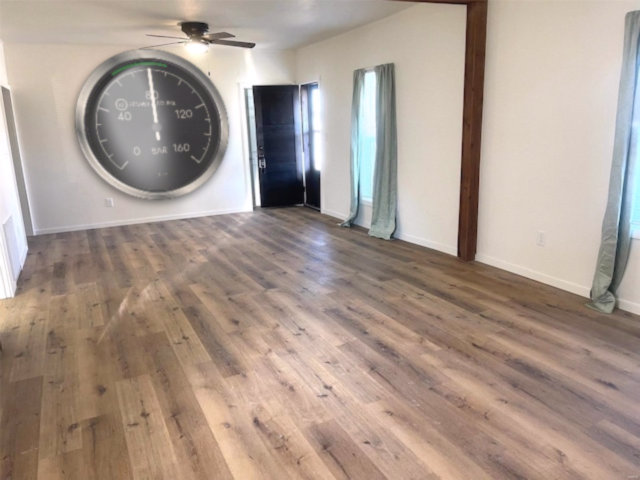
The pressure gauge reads {"value": 80, "unit": "bar"}
